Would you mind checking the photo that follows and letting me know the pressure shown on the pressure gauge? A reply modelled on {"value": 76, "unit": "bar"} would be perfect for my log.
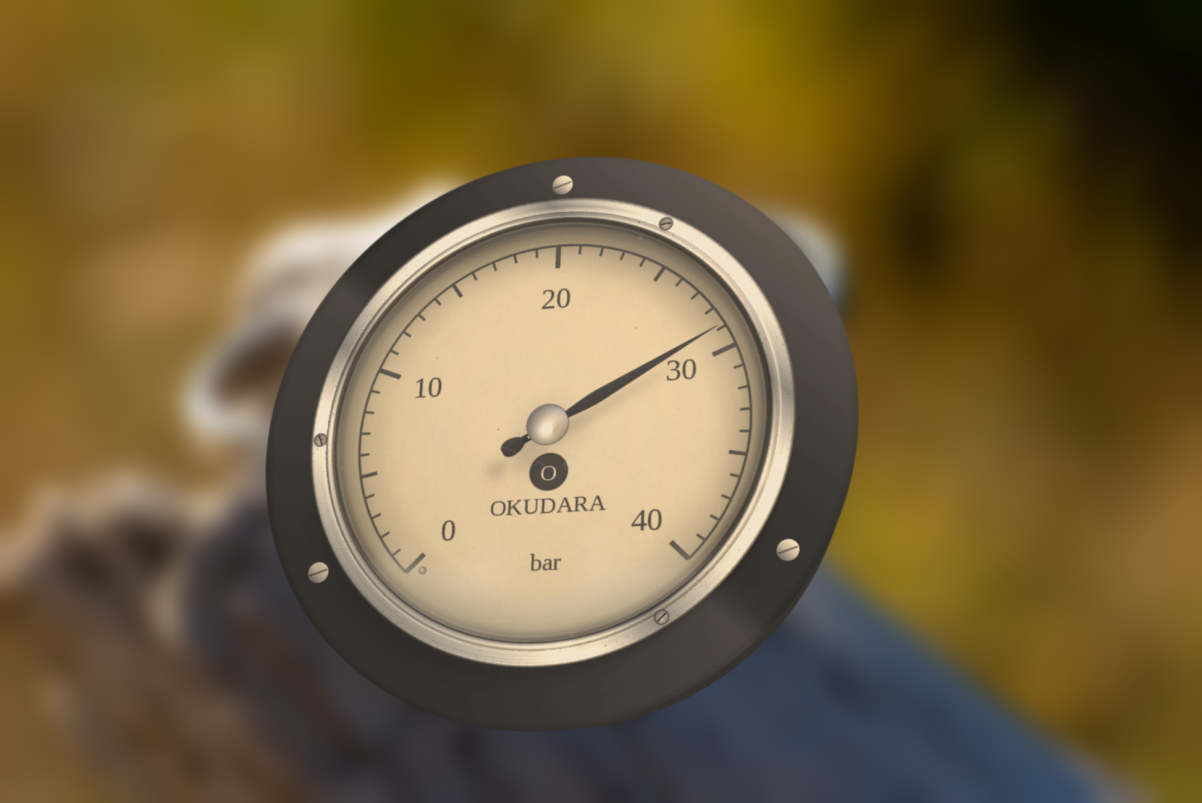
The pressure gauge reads {"value": 29, "unit": "bar"}
